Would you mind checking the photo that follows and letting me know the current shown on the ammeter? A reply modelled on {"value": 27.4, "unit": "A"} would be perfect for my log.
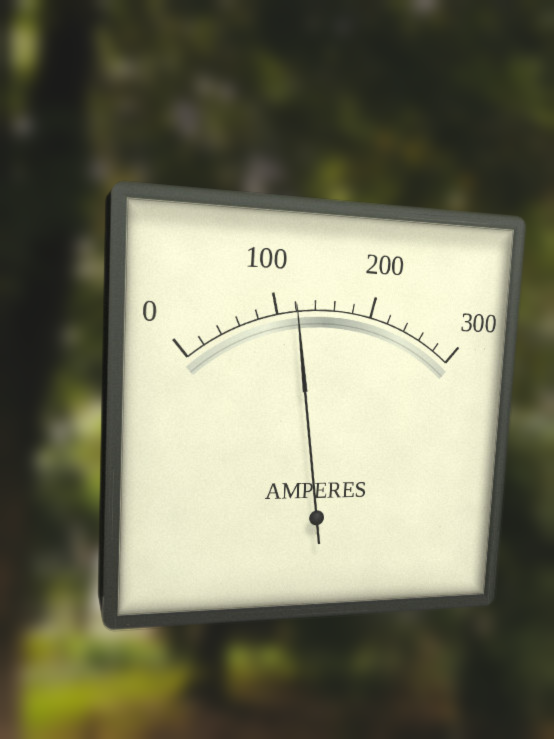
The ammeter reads {"value": 120, "unit": "A"}
